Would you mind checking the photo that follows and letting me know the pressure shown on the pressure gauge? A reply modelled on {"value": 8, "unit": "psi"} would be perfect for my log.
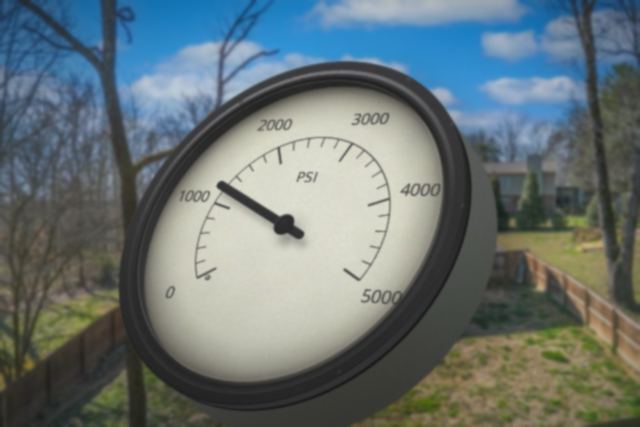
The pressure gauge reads {"value": 1200, "unit": "psi"}
